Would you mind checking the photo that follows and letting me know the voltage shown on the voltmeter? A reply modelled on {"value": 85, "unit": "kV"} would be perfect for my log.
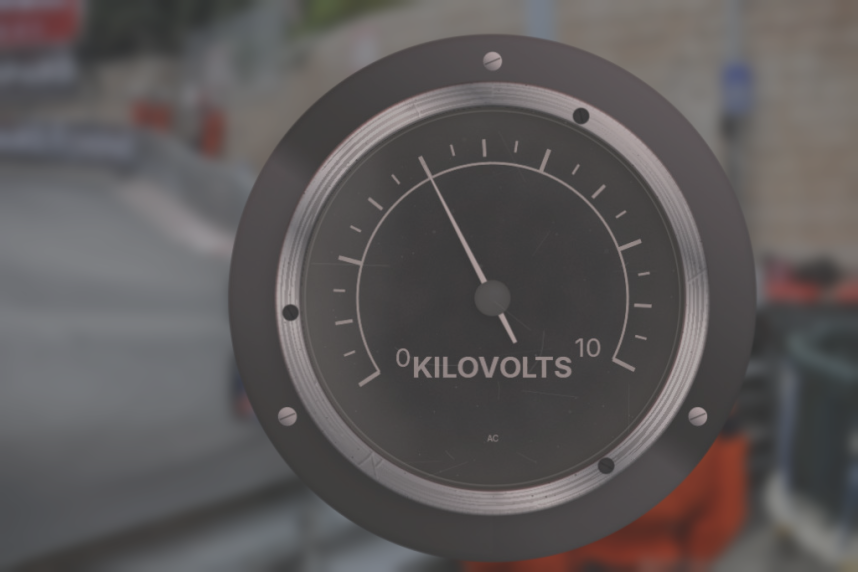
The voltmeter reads {"value": 4, "unit": "kV"}
